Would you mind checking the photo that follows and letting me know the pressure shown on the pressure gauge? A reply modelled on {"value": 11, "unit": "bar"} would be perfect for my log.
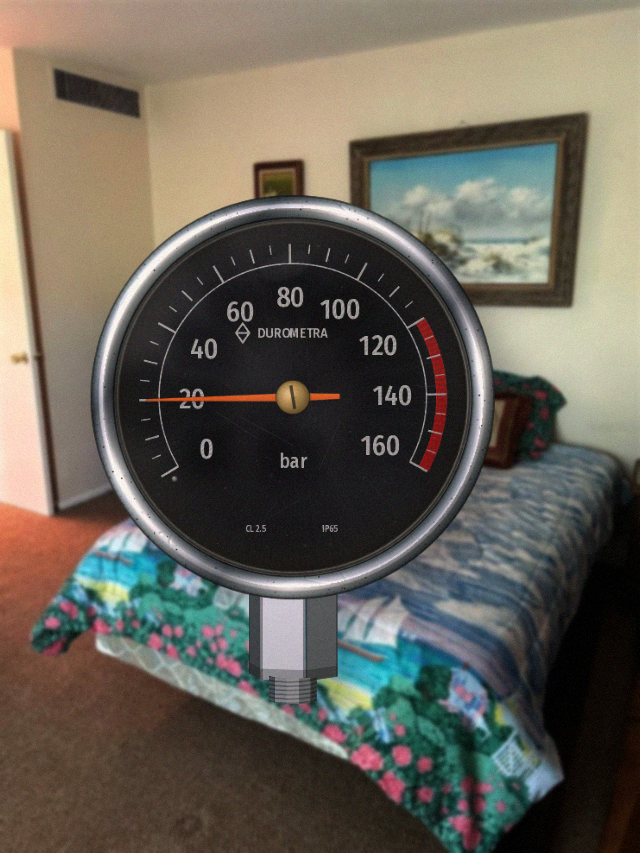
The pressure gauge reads {"value": 20, "unit": "bar"}
